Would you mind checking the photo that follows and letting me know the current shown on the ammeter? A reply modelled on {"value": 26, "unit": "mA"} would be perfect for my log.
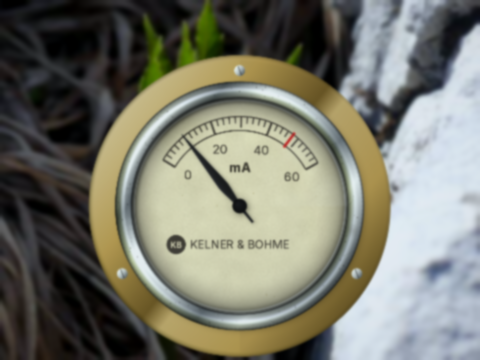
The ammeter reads {"value": 10, "unit": "mA"}
